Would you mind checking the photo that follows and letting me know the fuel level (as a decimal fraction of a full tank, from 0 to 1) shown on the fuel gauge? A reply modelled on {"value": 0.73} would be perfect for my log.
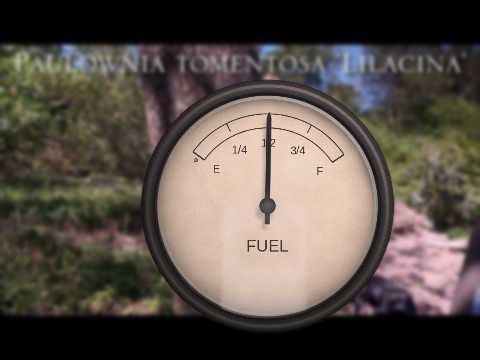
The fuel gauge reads {"value": 0.5}
